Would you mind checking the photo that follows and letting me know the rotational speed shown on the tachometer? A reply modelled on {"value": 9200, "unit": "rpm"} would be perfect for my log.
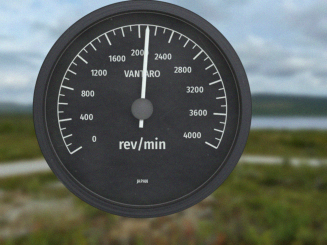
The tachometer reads {"value": 2100, "unit": "rpm"}
